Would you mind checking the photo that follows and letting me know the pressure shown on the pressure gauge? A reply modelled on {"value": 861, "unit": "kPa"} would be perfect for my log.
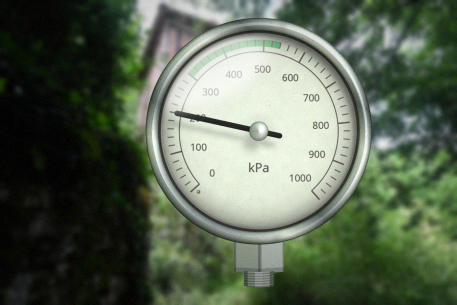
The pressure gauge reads {"value": 200, "unit": "kPa"}
